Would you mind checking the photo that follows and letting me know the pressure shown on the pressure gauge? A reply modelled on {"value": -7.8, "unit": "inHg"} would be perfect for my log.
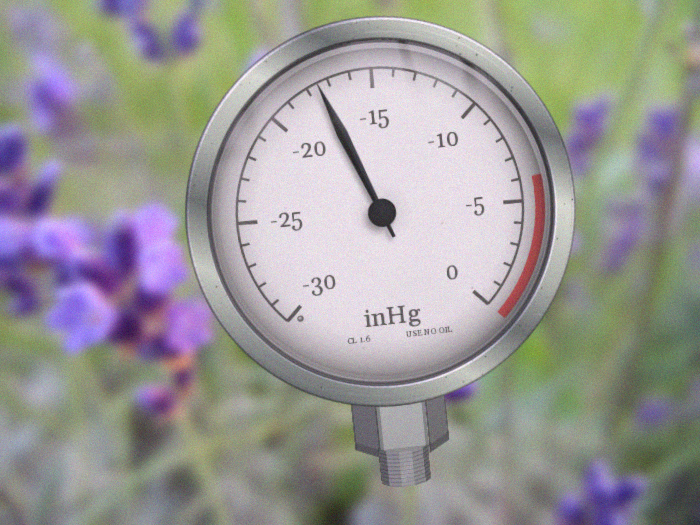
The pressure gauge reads {"value": -17.5, "unit": "inHg"}
